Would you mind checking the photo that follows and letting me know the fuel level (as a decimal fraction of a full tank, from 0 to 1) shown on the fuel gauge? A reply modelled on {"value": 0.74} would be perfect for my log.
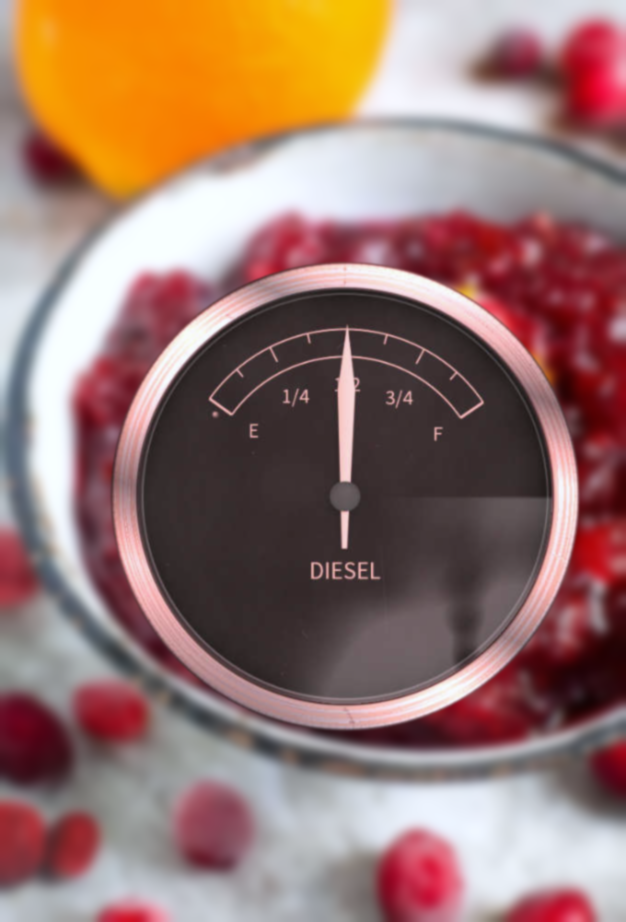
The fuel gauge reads {"value": 0.5}
